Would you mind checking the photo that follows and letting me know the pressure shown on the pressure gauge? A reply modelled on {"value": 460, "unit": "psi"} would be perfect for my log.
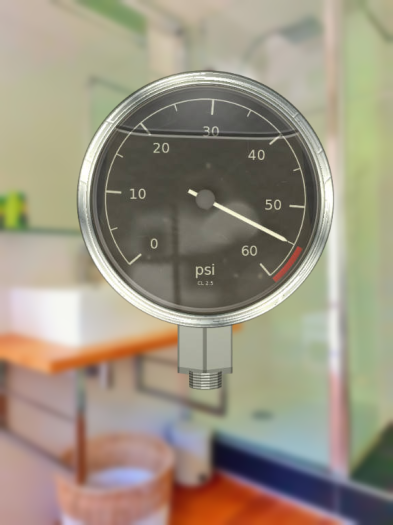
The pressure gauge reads {"value": 55, "unit": "psi"}
